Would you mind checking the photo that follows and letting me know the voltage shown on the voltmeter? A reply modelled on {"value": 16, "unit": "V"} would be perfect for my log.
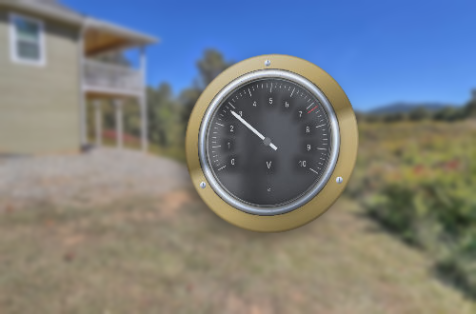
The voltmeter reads {"value": 2.8, "unit": "V"}
